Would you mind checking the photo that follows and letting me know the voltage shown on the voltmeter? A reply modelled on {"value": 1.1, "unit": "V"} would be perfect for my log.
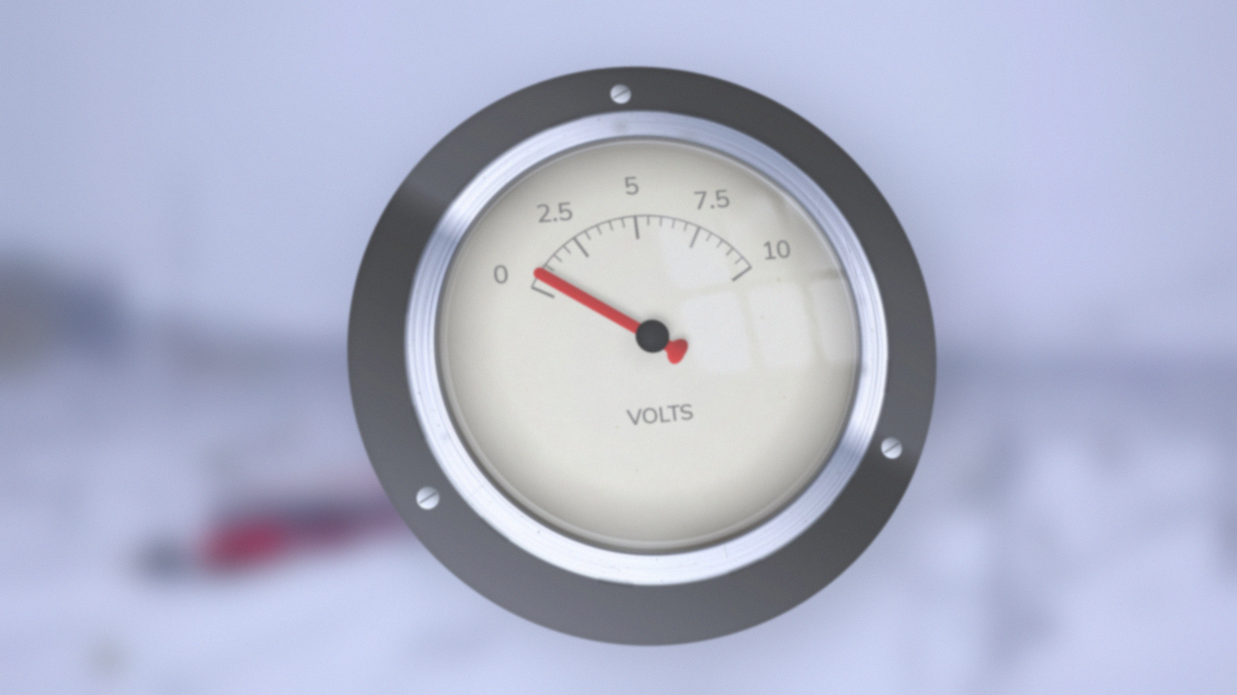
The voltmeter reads {"value": 0.5, "unit": "V"}
